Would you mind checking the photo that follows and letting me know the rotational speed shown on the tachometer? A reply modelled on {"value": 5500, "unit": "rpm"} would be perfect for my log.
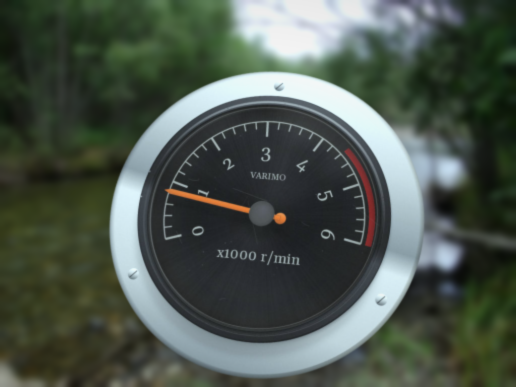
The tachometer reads {"value": 800, "unit": "rpm"}
